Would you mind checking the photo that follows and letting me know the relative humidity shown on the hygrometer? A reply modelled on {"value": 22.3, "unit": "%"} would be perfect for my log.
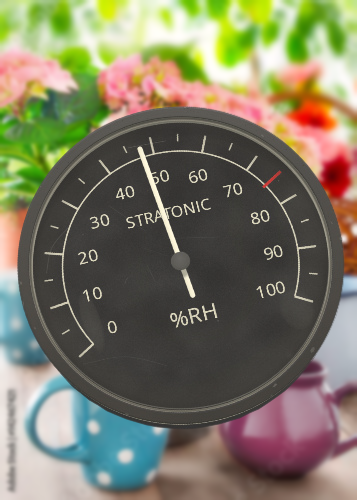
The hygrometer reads {"value": 47.5, "unit": "%"}
